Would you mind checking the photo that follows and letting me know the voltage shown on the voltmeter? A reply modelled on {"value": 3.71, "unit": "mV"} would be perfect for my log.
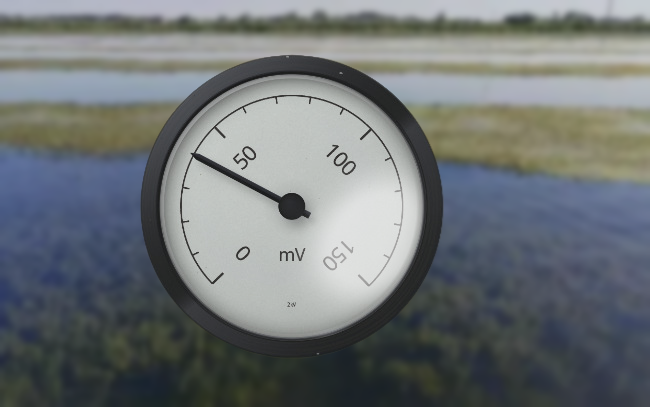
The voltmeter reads {"value": 40, "unit": "mV"}
